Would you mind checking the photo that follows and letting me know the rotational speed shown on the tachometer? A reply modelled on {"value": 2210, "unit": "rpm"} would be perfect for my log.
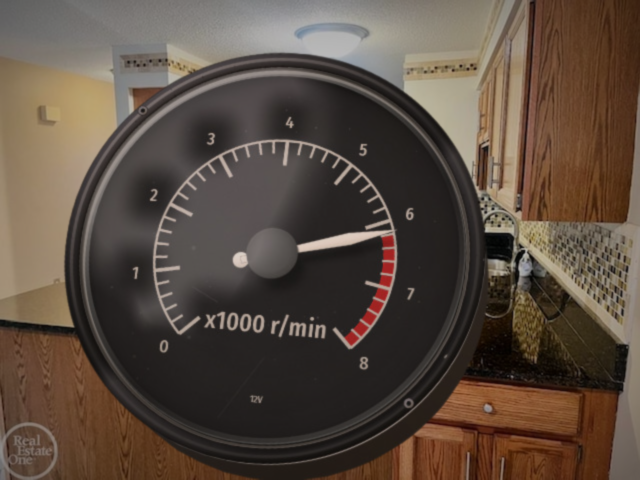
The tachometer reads {"value": 6200, "unit": "rpm"}
